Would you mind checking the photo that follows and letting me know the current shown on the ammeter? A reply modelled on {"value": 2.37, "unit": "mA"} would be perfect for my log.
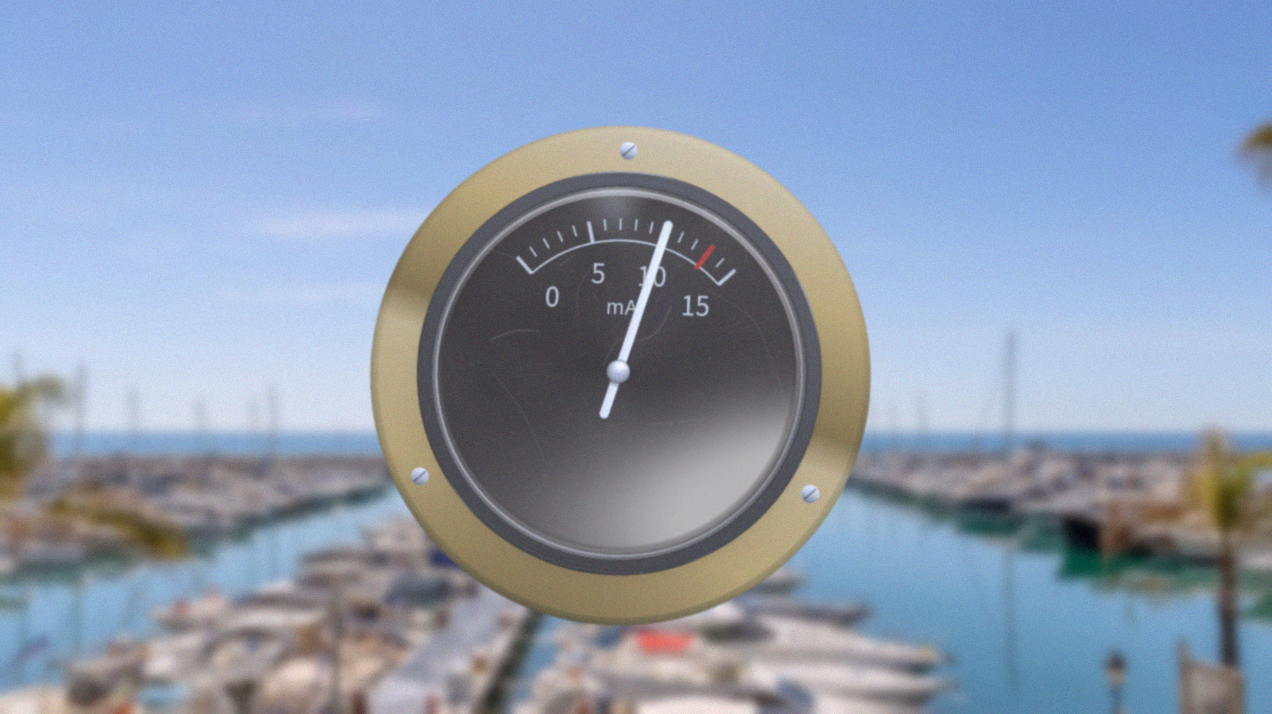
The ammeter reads {"value": 10, "unit": "mA"}
